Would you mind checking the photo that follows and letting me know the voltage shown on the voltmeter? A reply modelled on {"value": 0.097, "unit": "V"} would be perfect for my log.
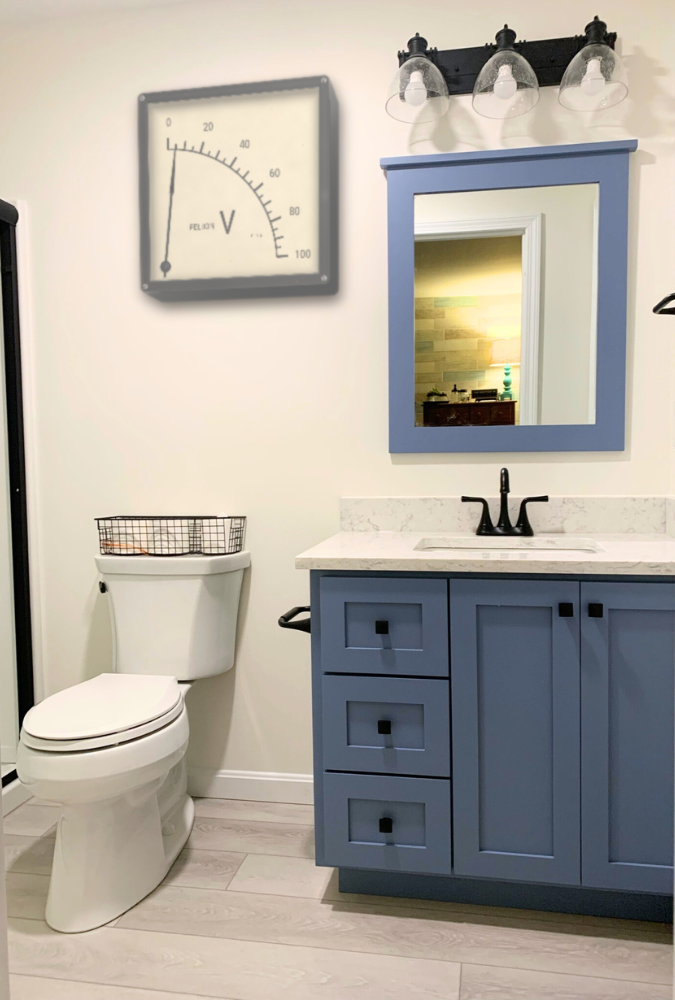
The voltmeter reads {"value": 5, "unit": "V"}
